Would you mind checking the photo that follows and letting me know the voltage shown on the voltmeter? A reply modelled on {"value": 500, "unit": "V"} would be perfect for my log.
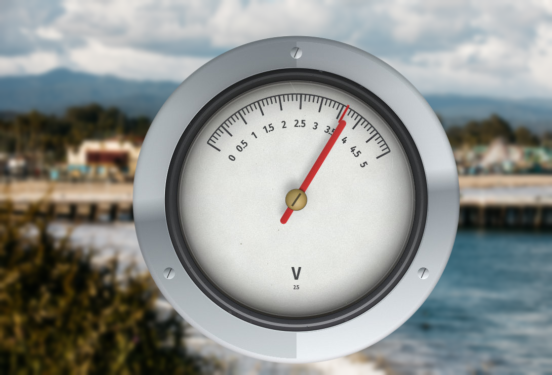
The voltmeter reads {"value": 3.7, "unit": "V"}
